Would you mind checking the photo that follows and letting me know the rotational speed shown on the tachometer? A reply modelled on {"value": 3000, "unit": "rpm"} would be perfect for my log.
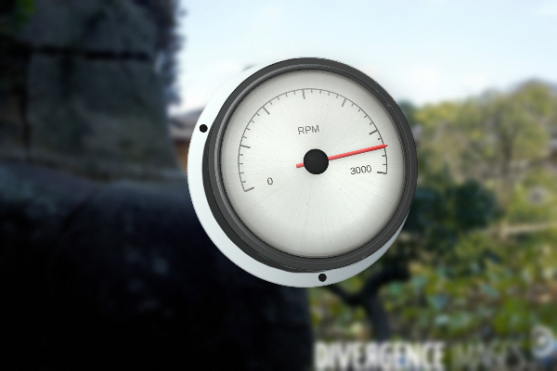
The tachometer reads {"value": 2700, "unit": "rpm"}
